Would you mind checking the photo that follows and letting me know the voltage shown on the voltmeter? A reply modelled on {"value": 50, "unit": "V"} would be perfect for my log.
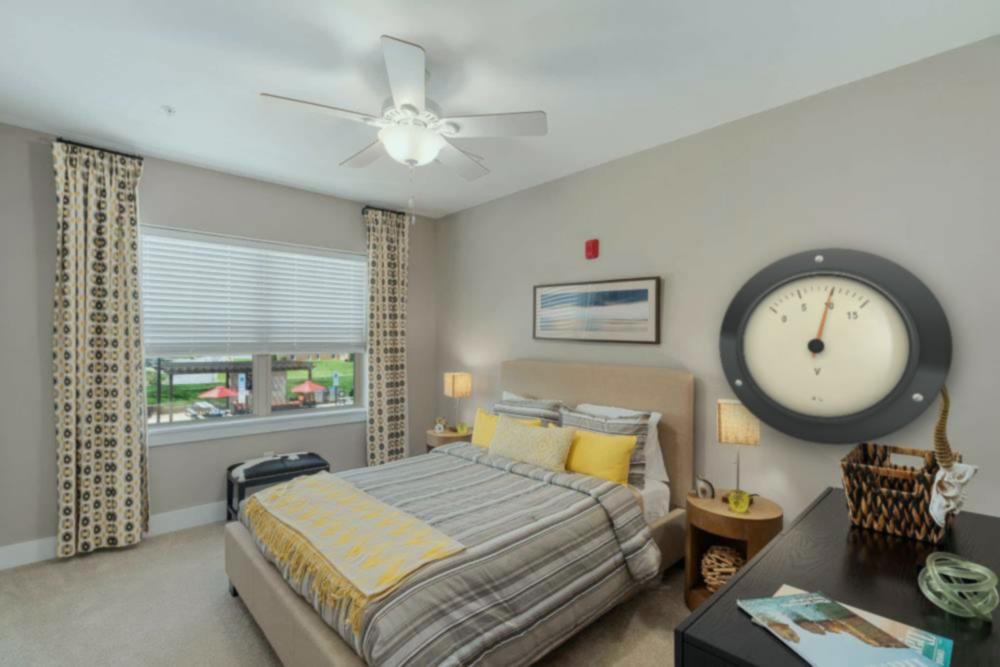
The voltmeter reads {"value": 10, "unit": "V"}
